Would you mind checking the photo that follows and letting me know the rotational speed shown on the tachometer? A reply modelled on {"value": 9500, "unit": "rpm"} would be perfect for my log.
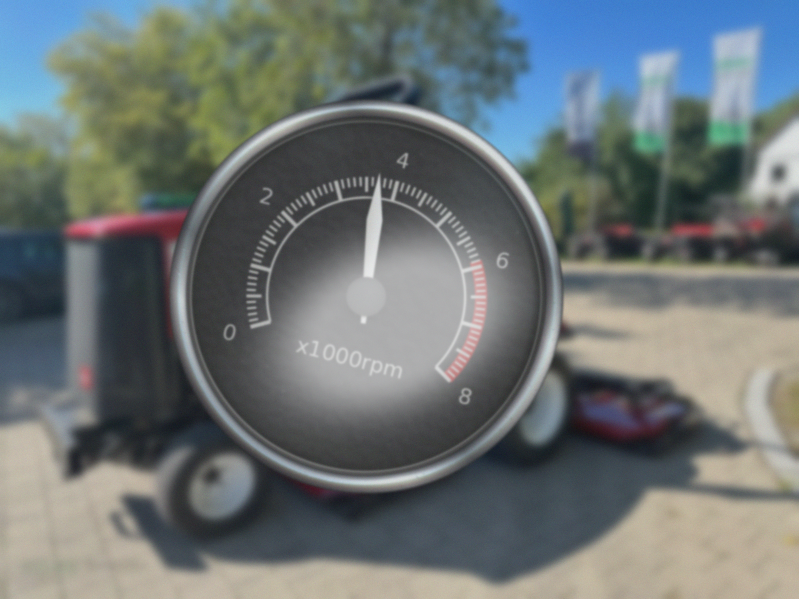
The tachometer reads {"value": 3700, "unit": "rpm"}
